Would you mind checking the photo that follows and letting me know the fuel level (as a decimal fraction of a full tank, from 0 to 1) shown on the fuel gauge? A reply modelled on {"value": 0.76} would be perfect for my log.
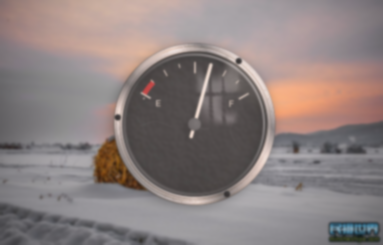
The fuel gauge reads {"value": 0.625}
